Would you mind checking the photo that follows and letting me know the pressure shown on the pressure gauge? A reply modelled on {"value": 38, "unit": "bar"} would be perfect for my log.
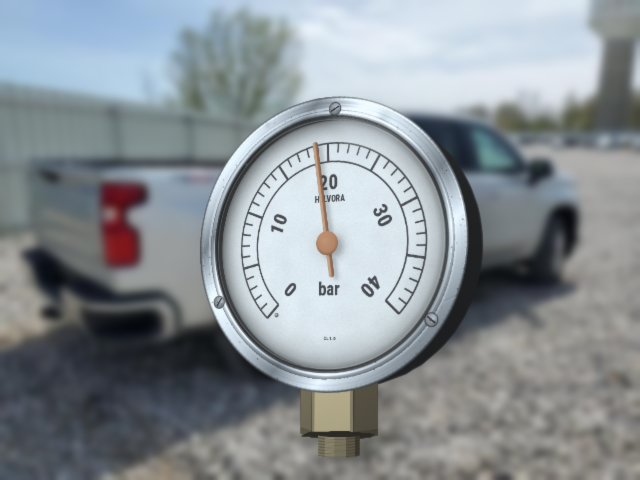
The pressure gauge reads {"value": 19, "unit": "bar"}
